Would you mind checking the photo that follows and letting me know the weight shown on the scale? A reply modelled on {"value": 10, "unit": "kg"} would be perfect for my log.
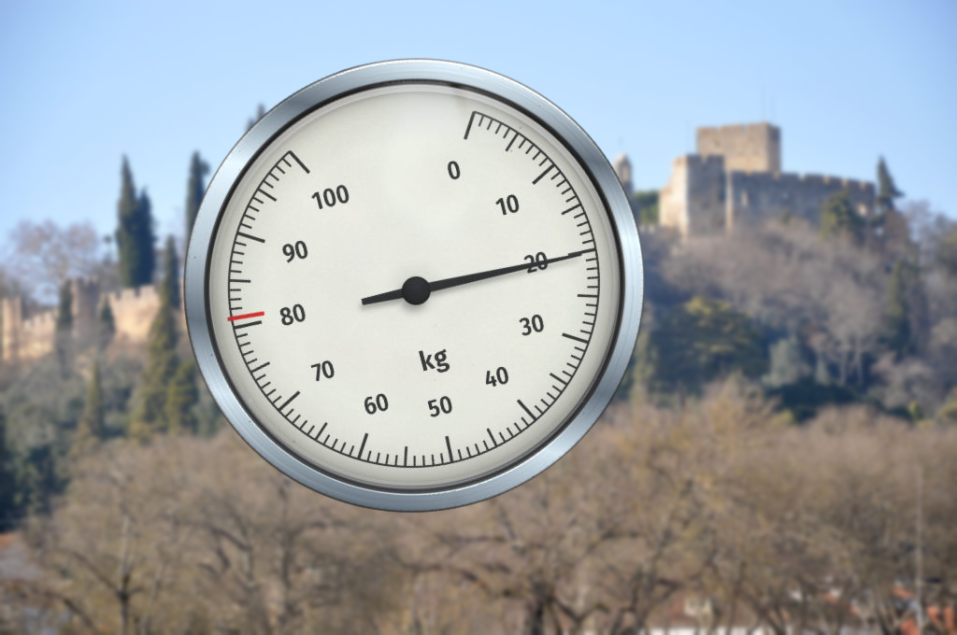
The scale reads {"value": 20, "unit": "kg"}
